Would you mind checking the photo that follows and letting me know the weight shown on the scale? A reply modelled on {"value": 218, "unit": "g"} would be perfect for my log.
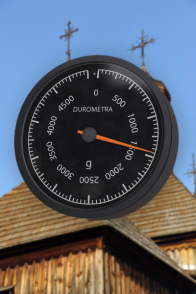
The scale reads {"value": 1450, "unit": "g"}
